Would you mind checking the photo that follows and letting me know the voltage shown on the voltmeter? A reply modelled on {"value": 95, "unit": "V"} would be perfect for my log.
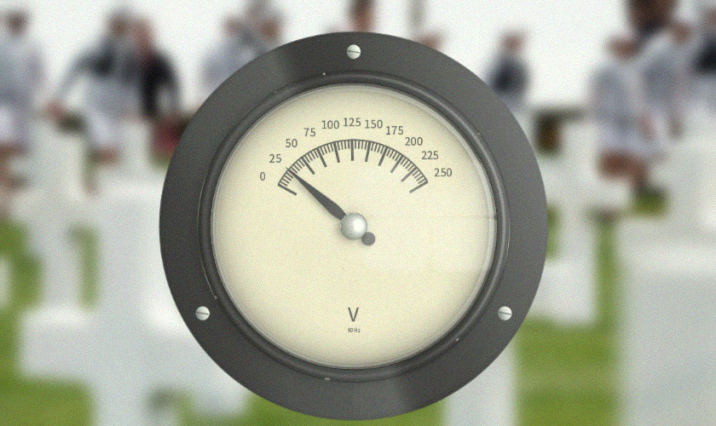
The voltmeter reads {"value": 25, "unit": "V"}
